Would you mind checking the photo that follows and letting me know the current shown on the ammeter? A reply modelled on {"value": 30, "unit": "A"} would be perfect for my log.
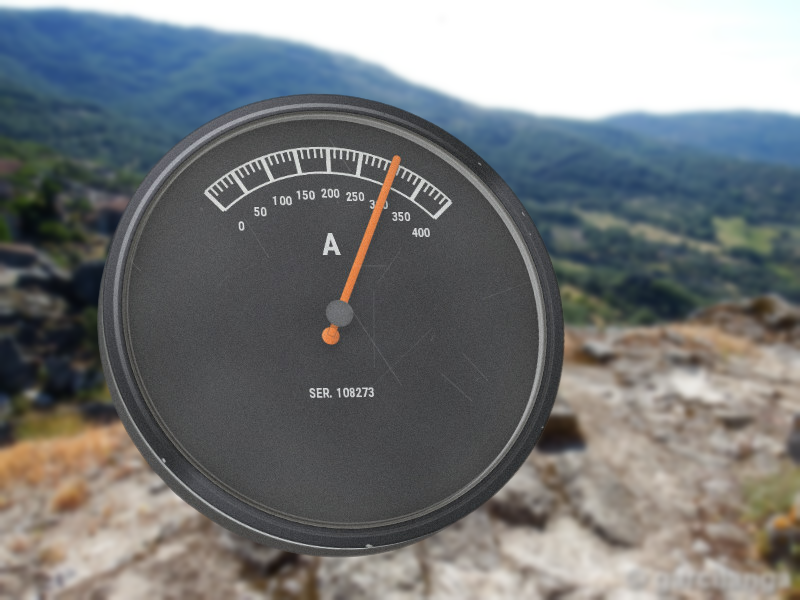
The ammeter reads {"value": 300, "unit": "A"}
